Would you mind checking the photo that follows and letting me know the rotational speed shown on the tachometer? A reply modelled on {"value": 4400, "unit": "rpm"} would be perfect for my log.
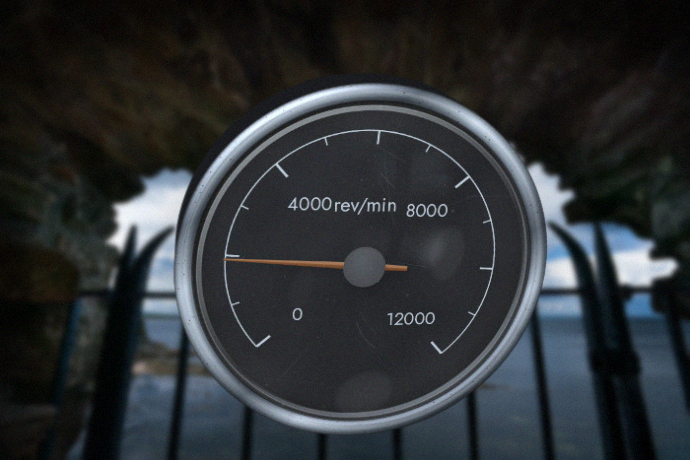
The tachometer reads {"value": 2000, "unit": "rpm"}
